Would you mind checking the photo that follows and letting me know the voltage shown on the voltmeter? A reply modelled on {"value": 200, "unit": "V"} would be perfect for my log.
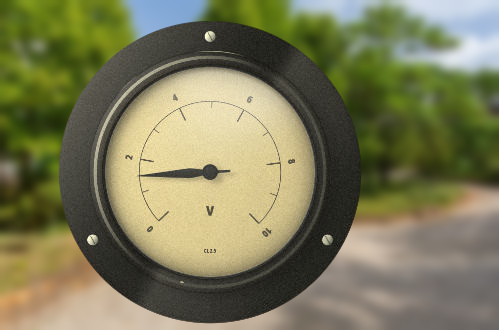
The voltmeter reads {"value": 1.5, "unit": "V"}
